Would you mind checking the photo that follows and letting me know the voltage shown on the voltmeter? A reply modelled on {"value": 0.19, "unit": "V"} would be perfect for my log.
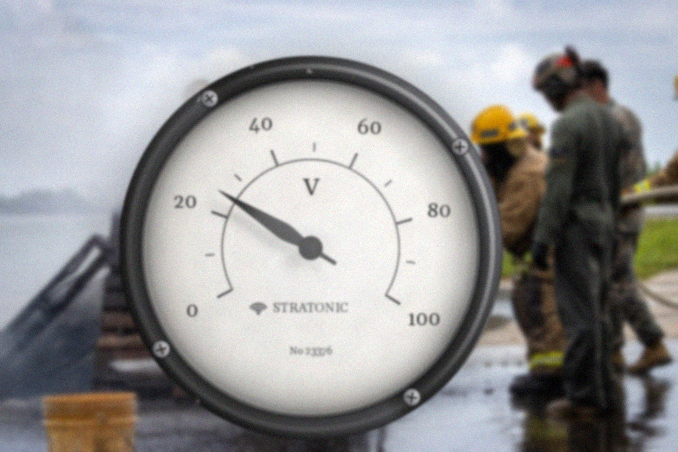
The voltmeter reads {"value": 25, "unit": "V"}
